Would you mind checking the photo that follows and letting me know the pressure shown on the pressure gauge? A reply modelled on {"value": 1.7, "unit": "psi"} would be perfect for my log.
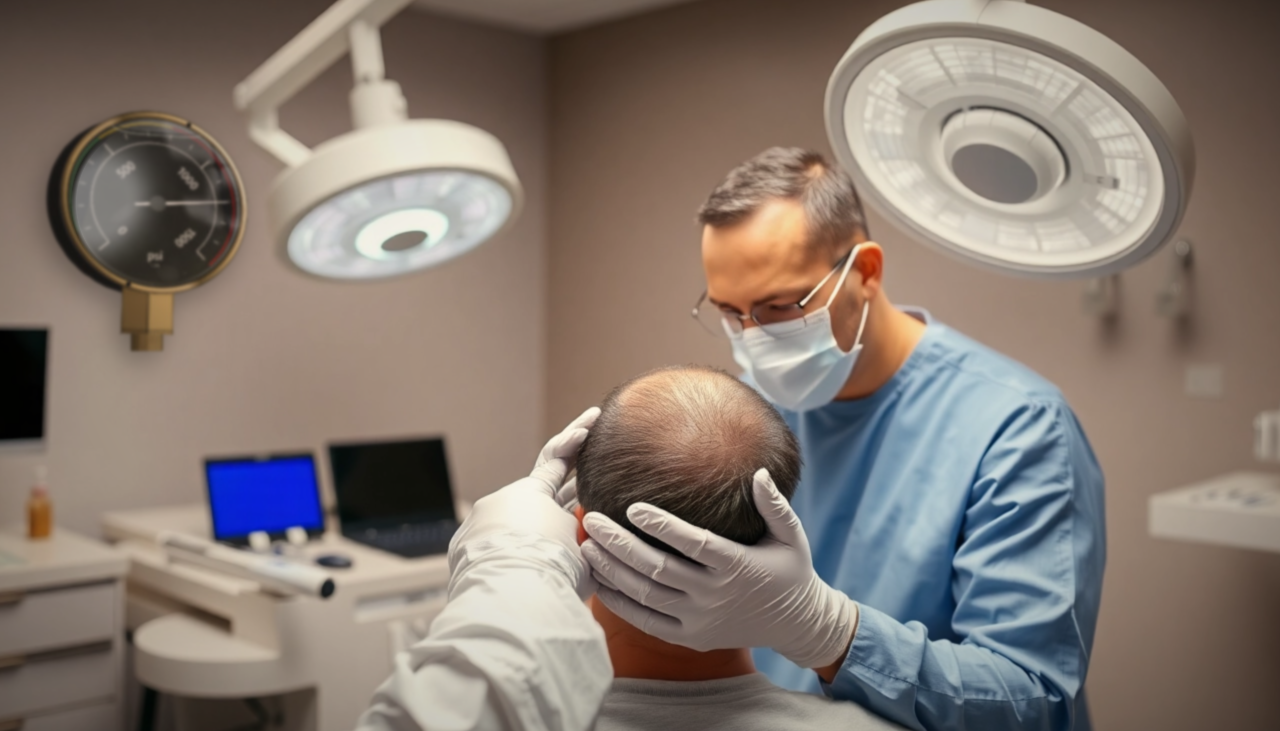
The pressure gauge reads {"value": 1200, "unit": "psi"}
